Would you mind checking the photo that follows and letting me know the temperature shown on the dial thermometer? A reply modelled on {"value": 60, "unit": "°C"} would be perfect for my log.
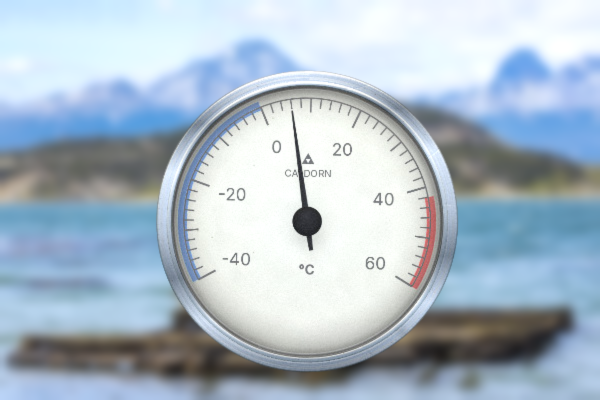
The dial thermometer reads {"value": 6, "unit": "°C"}
